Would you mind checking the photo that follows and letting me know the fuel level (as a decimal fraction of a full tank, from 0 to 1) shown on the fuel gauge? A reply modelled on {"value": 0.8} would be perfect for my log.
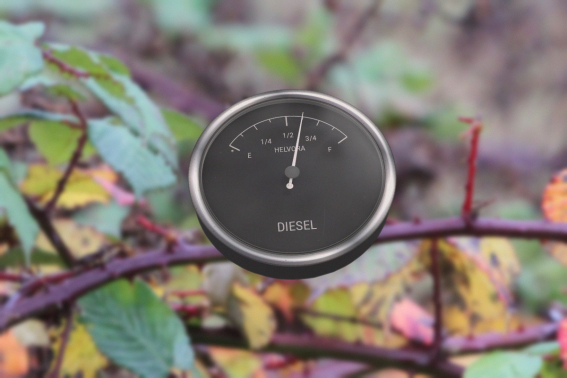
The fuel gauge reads {"value": 0.625}
